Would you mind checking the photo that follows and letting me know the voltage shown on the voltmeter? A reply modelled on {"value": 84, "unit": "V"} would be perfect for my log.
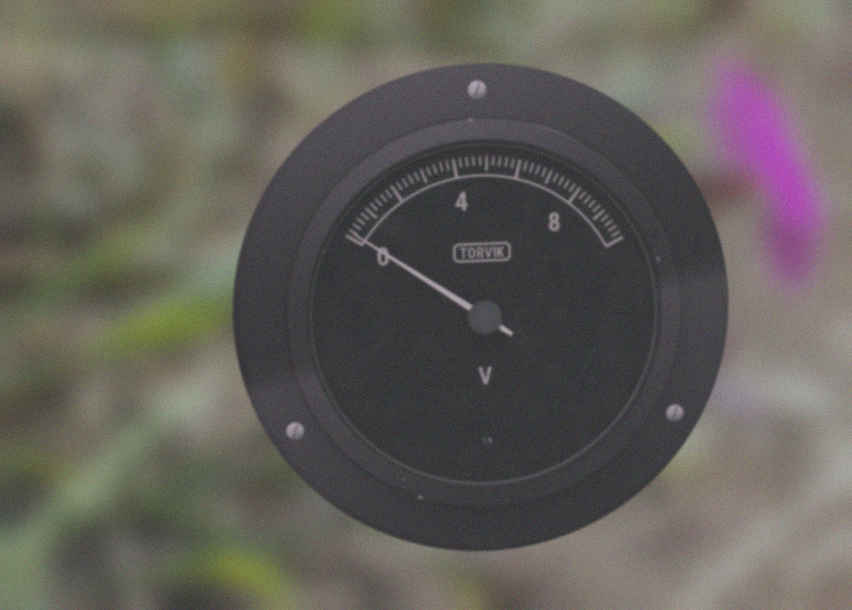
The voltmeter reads {"value": 0.2, "unit": "V"}
